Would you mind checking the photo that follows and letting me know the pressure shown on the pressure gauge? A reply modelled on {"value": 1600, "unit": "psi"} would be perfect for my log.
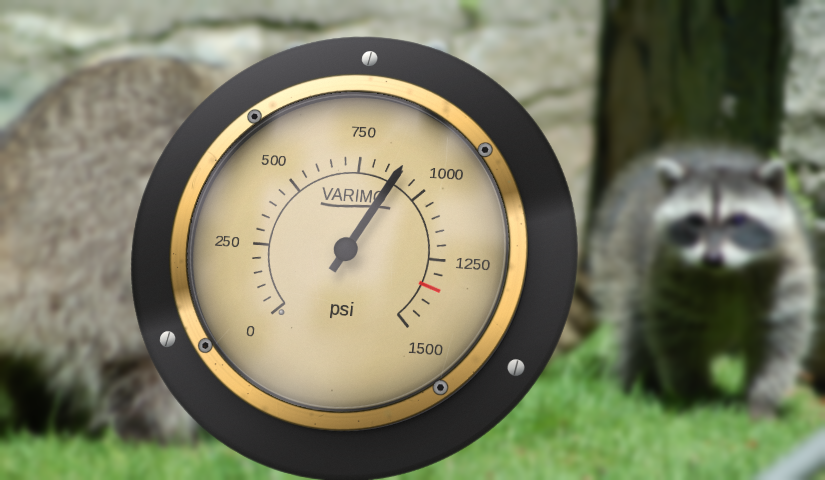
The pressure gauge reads {"value": 900, "unit": "psi"}
